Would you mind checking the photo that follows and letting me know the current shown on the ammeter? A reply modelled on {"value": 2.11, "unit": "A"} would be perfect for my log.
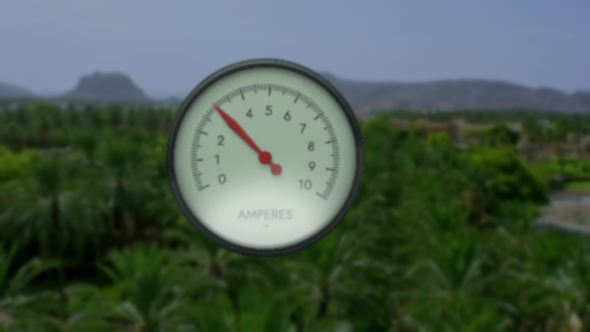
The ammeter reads {"value": 3, "unit": "A"}
